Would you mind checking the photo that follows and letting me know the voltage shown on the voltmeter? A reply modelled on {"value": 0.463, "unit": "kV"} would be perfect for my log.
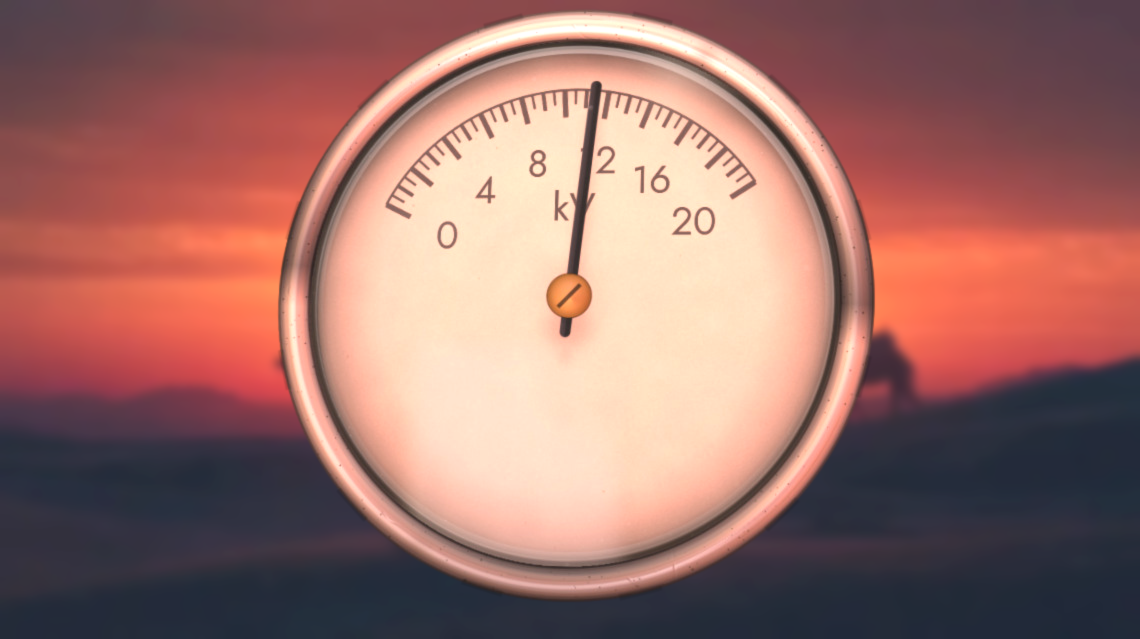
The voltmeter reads {"value": 11.5, "unit": "kV"}
